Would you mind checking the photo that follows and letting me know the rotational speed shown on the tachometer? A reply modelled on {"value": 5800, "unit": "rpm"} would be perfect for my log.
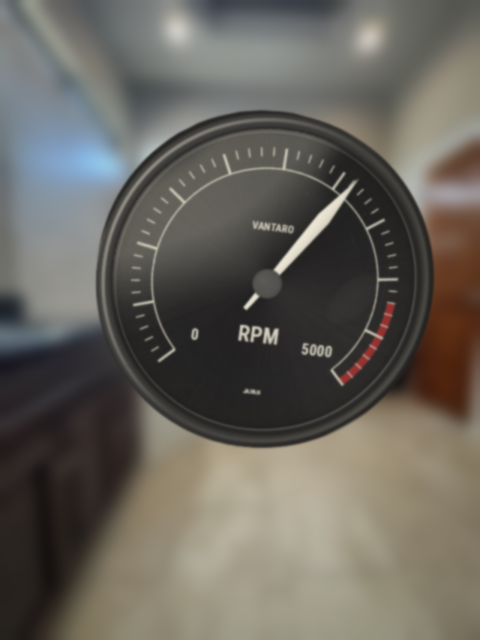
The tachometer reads {"value": 3100, "unit": "rpm"}
